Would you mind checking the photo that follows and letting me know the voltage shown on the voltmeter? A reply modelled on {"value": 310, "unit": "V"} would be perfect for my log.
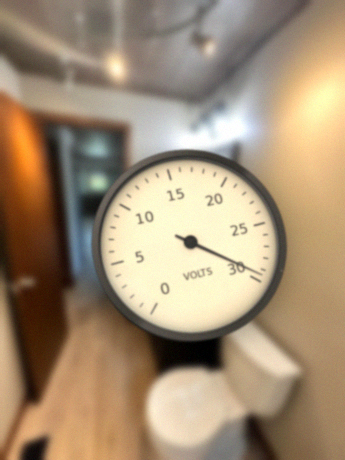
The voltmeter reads {"value": 29.5, "unit": "V"}
